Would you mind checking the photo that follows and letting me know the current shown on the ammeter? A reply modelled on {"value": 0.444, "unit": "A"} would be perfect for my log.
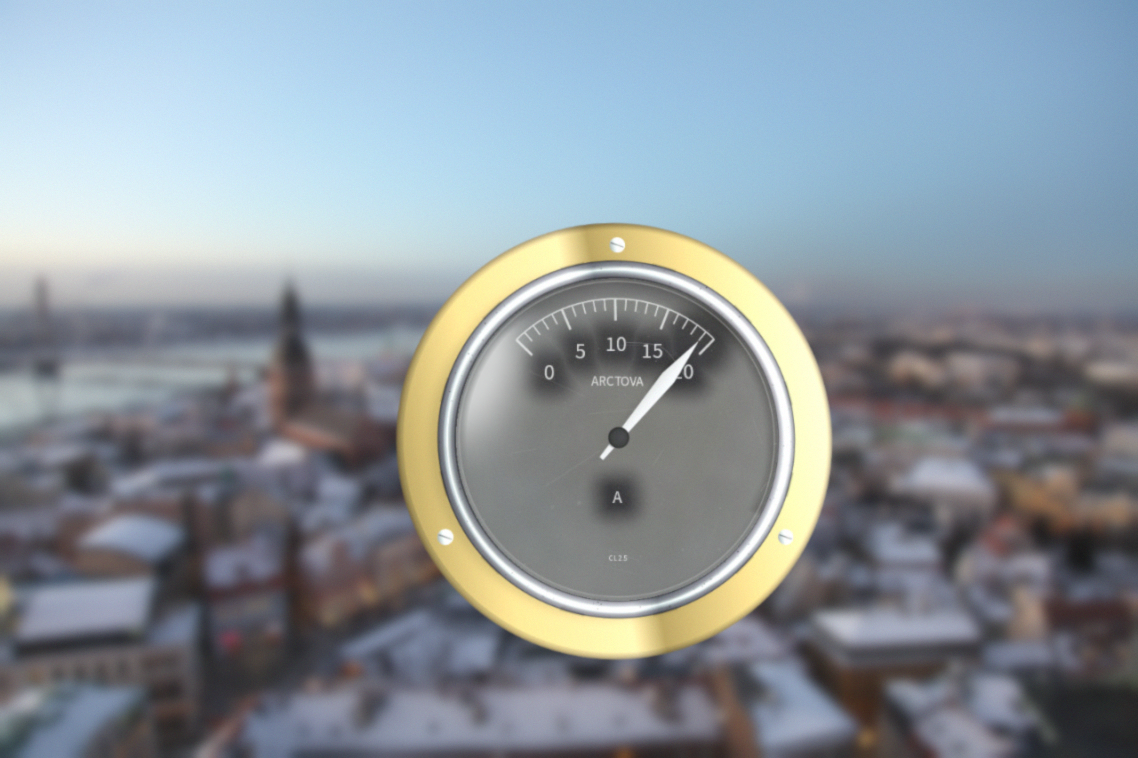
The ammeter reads {"value": 19, "unit": "A"}
